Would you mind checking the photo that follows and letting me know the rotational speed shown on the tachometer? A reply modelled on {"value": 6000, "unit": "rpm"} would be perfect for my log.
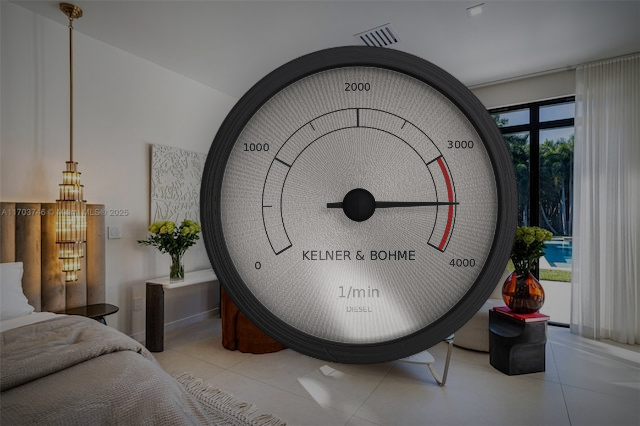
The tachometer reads {"value": 3500, "unit": "rpm"}
